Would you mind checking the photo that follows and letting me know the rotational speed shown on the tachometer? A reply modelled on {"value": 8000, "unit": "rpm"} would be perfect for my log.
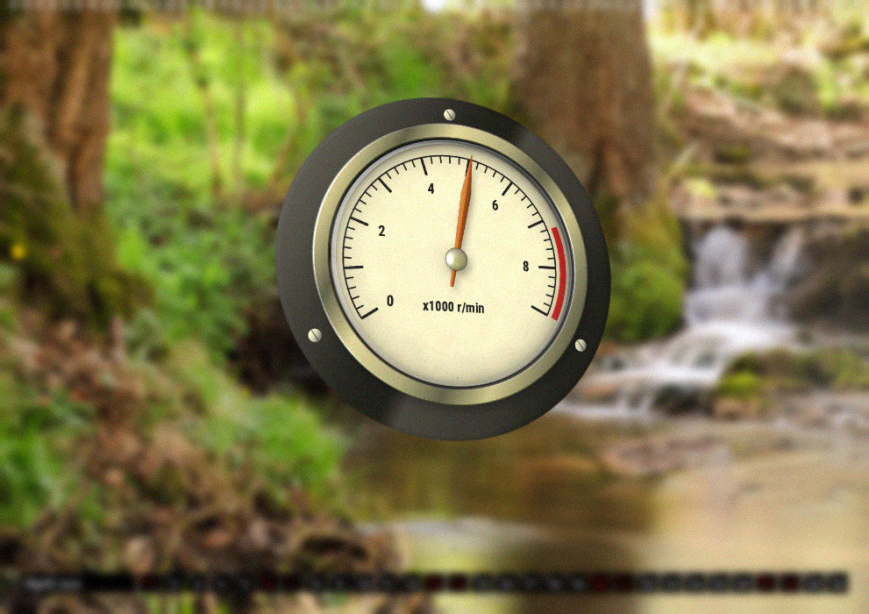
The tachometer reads {"value": 5000, "unit": "rpm"}
